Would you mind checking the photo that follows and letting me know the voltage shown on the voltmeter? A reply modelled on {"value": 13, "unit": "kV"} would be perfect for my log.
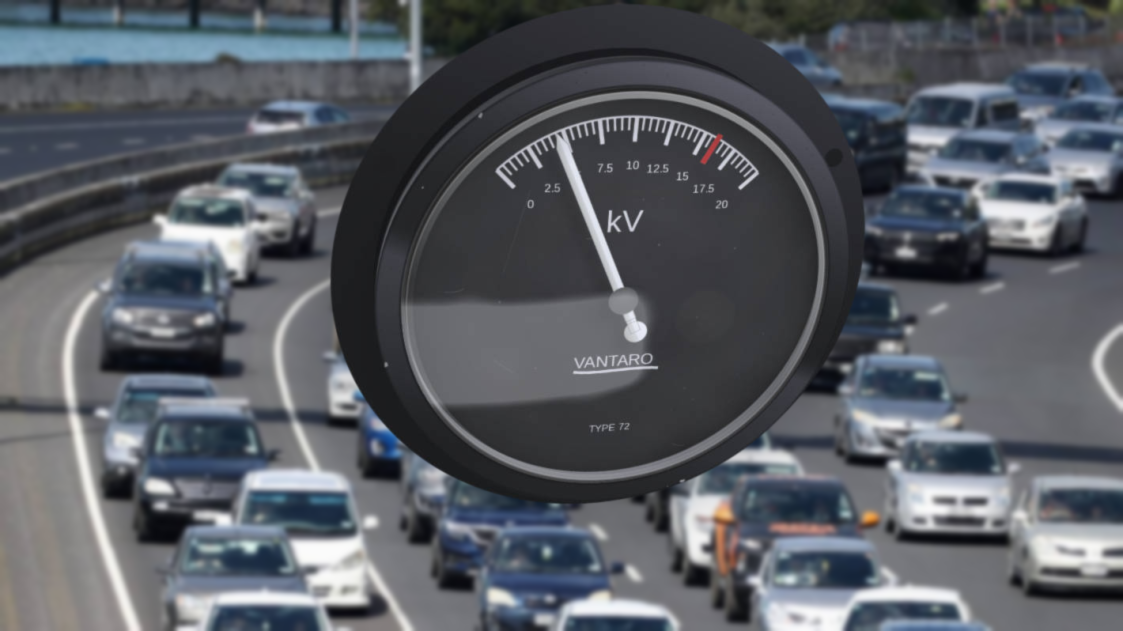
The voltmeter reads {"value": 4.5, "unit": "kV"}
